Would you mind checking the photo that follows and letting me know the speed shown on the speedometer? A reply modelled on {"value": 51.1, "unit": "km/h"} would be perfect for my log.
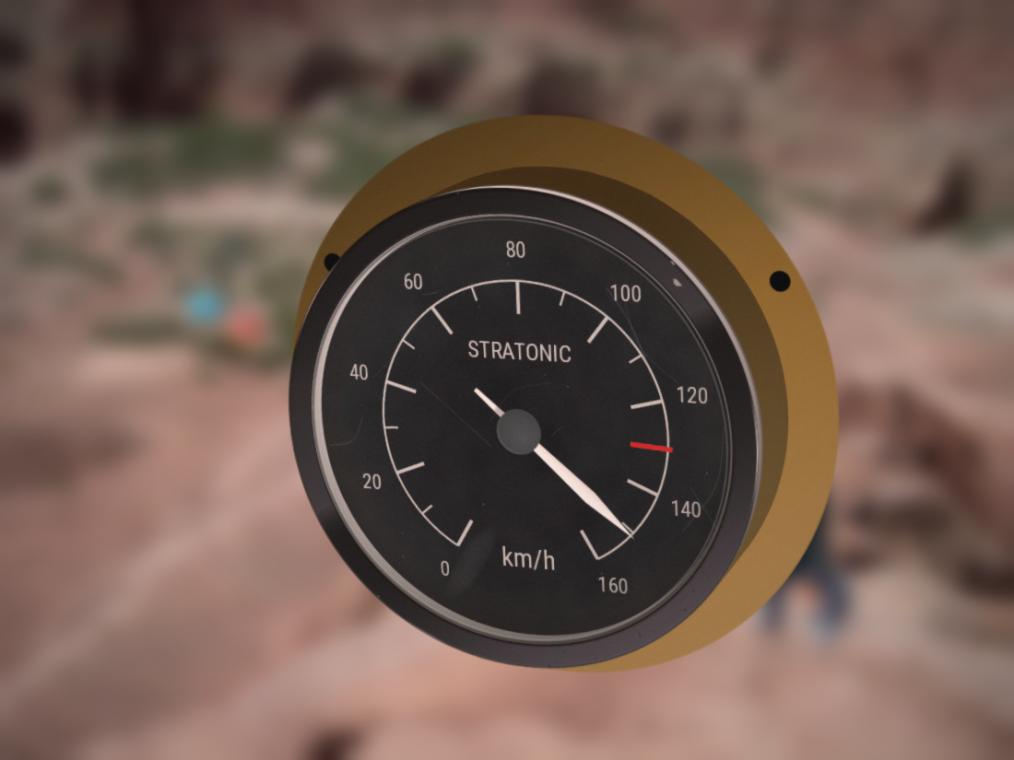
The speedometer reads {"value": 150, "unit": "km/h"}
